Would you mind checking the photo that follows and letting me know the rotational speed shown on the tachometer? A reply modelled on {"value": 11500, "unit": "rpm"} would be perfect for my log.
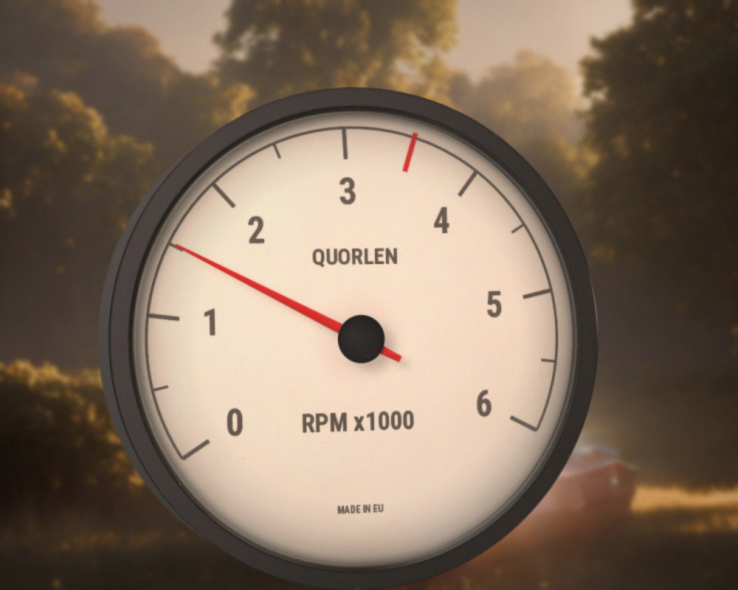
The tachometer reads {"value": 1500, "unit": "rpm"}
